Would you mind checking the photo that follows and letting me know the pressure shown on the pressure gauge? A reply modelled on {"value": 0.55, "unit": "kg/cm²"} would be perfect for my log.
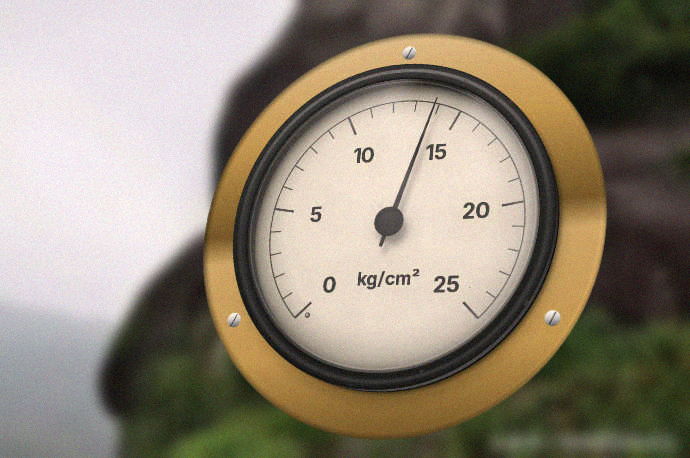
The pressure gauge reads {"value": 14, "unit": "kg/cm²"}
